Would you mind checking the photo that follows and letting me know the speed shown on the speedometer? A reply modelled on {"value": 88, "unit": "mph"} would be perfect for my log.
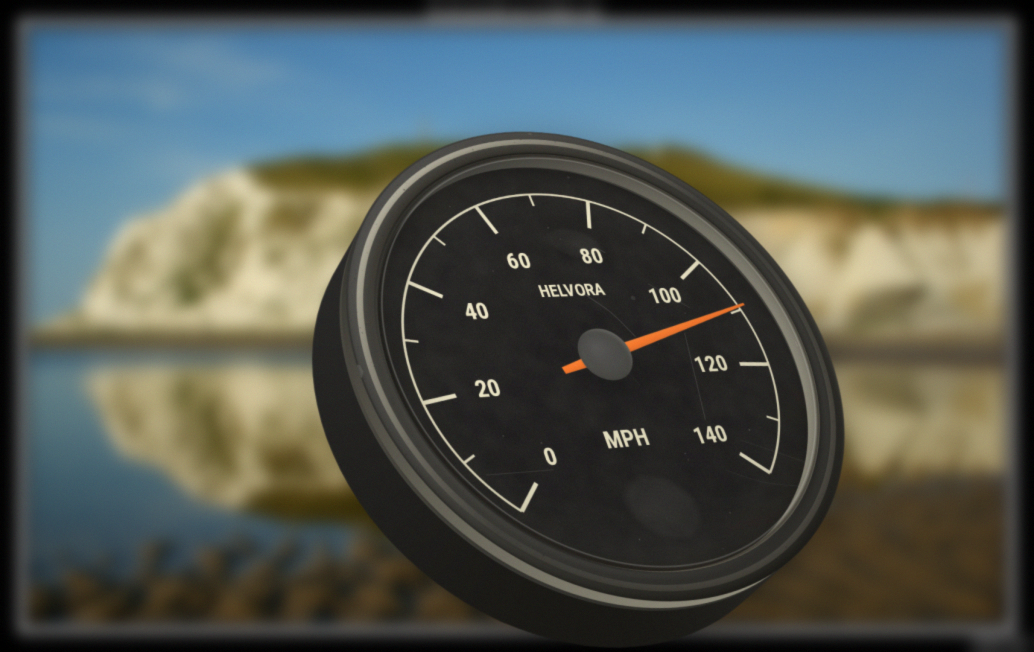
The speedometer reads {"value": 110, "unit": "mph"}
